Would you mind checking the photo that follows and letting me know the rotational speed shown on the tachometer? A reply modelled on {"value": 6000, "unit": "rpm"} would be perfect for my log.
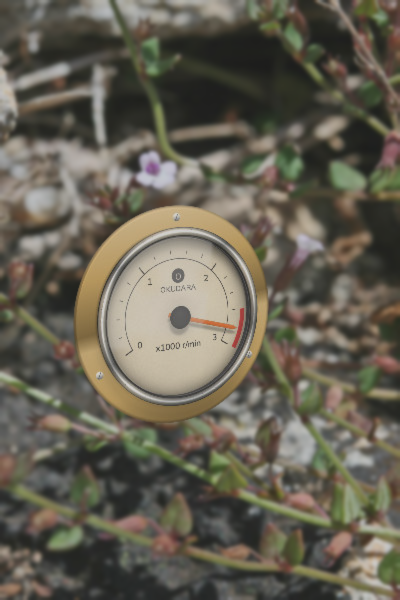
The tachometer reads {"value": 2800, "unit": "rpm"}
